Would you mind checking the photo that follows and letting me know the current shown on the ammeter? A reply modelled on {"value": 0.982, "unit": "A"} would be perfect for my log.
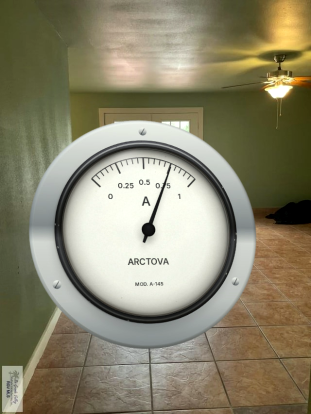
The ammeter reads {"value": 0.75, "unit": "A"}
